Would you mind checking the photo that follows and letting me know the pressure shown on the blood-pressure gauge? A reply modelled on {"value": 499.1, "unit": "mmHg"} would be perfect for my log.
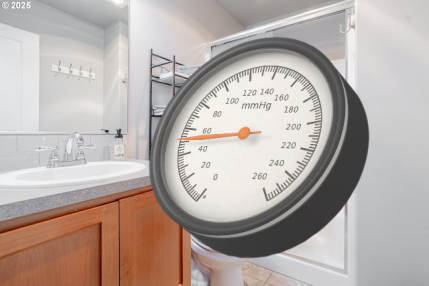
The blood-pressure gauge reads {"value": 50, "unit": "mmHg"}
